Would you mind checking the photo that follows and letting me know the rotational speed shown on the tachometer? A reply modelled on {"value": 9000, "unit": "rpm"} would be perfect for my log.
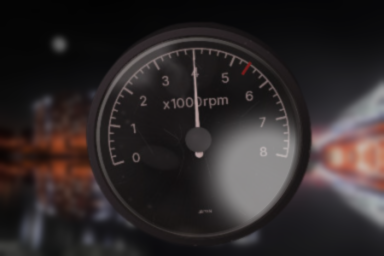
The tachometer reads {"value": 4000, "unit": "rpm"}
